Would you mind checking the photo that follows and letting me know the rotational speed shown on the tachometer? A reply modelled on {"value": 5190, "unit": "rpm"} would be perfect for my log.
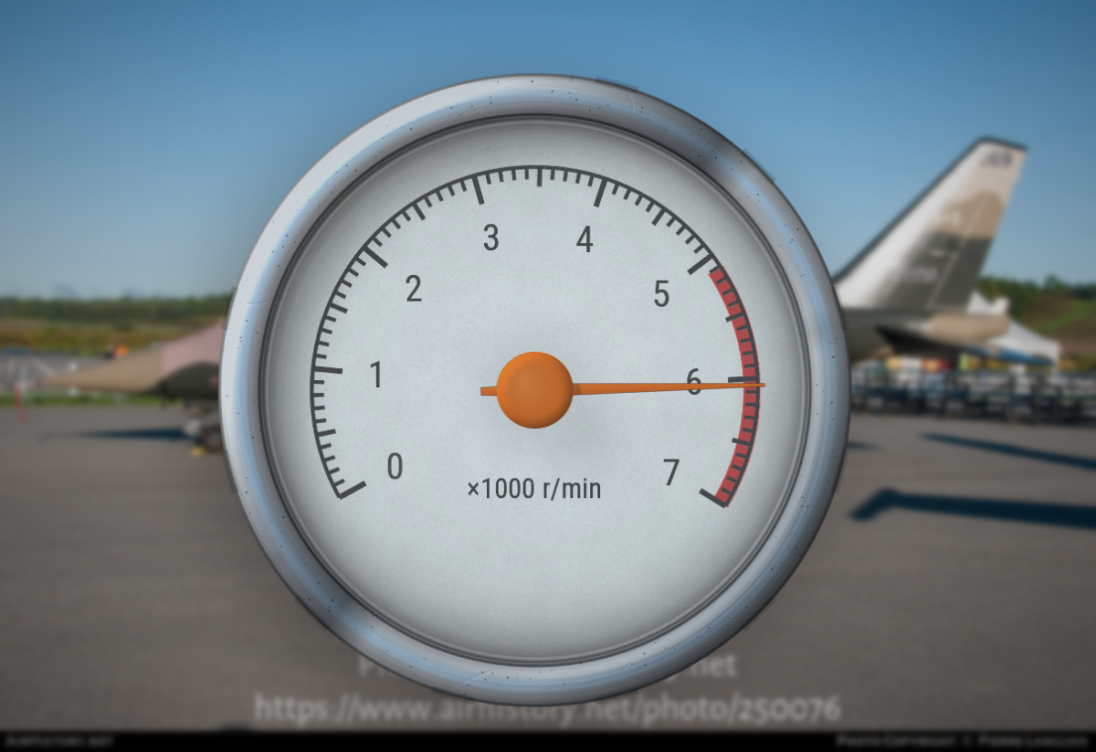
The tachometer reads {"value": 6050, "unit": "rpm"}
